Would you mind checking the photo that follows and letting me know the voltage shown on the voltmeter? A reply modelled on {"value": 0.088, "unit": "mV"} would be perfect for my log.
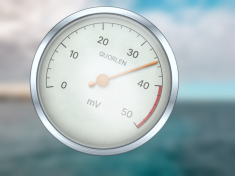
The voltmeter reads {"value": 35, "unit": "mV"}
